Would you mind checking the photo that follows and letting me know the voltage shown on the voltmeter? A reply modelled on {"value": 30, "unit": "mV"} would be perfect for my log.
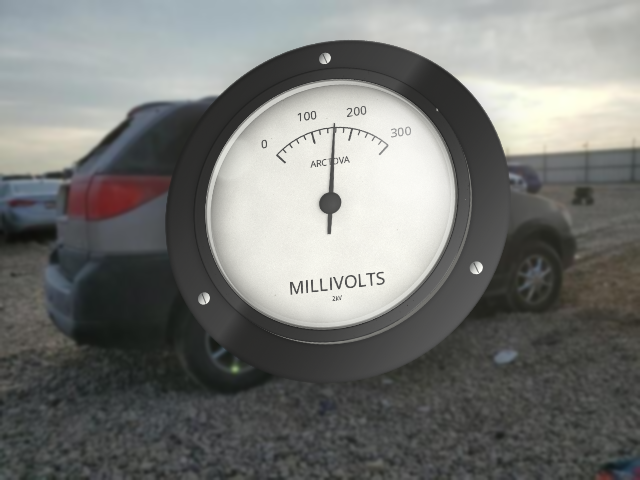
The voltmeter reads {"value": 160, "unit": "mV"}
